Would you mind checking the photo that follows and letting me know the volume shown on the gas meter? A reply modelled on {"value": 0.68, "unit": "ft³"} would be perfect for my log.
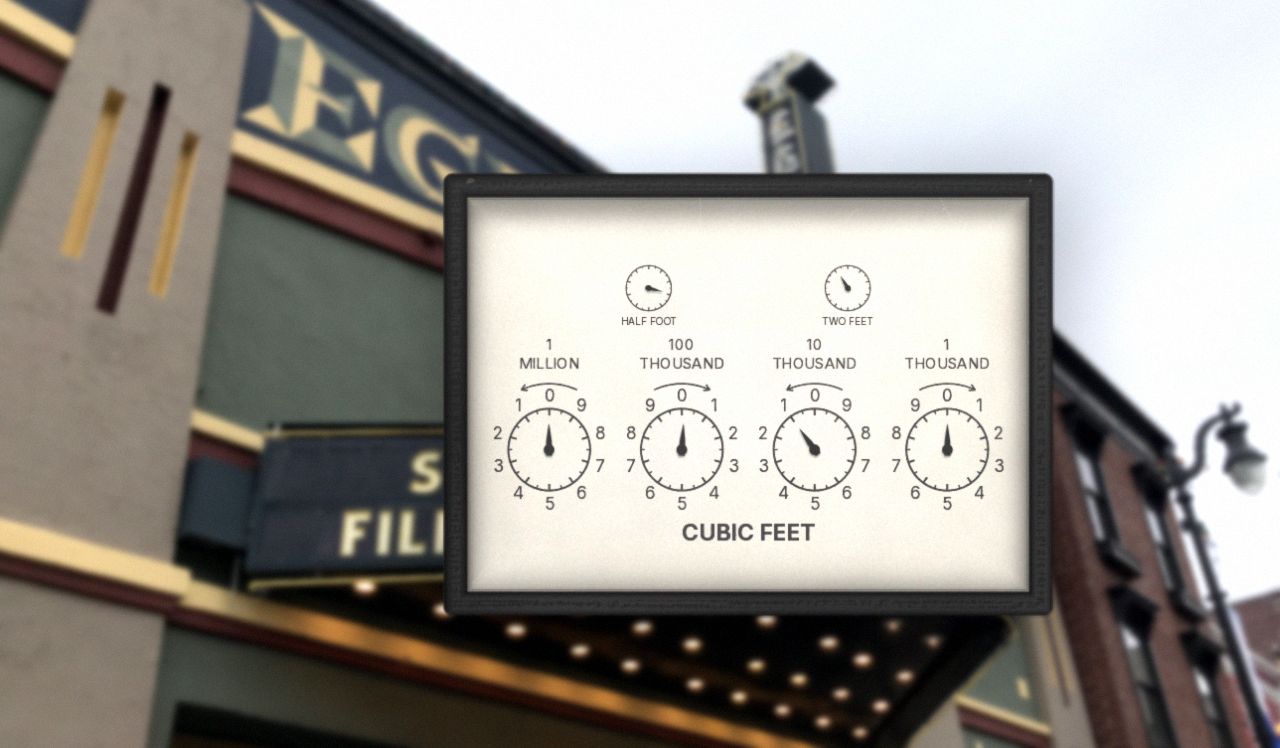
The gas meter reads {"value": 1000, "unit": "ft³"}
